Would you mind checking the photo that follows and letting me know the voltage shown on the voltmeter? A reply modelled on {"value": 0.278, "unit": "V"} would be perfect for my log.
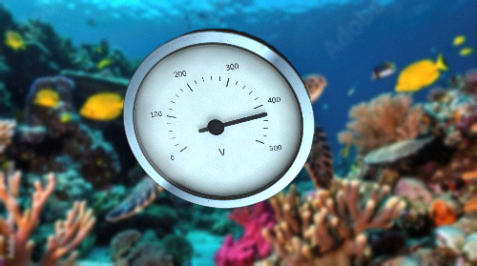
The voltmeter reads {"value": 420, "unit": "V"}
